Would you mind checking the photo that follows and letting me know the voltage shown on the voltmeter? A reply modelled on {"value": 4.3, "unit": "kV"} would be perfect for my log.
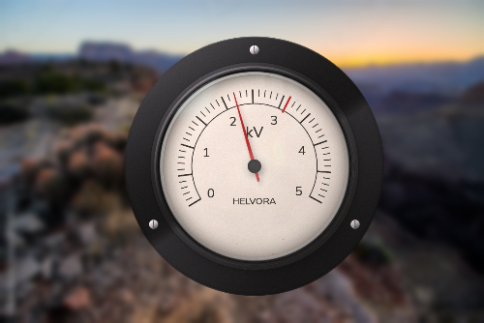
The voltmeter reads {"value": 2.2, "unit": "kV"}
